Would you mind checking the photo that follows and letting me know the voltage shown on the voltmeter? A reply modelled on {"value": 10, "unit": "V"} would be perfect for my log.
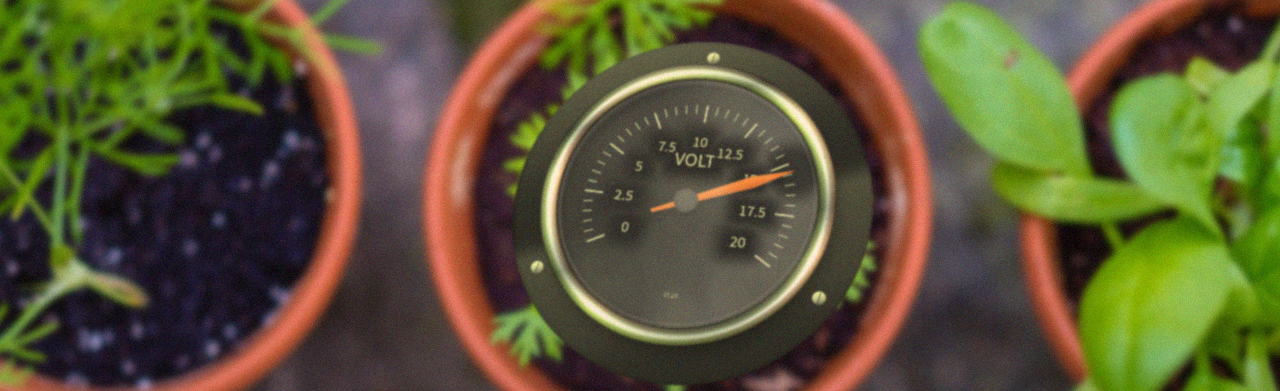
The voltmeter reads {"value": 15.5, "unit": "V"}
